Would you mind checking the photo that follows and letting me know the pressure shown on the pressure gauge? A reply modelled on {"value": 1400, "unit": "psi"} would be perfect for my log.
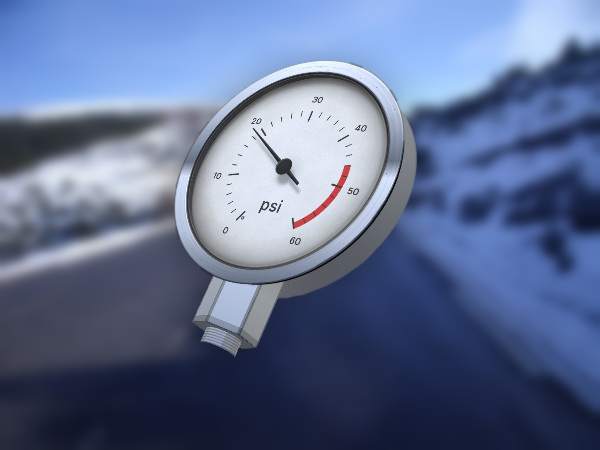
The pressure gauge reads {"value": 19, "unit": "psi"}
